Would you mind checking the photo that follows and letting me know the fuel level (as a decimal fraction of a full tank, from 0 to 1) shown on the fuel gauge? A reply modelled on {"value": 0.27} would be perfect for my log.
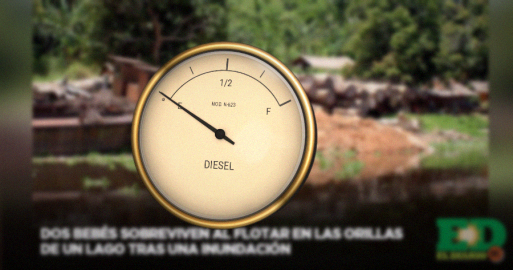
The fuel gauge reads {"value": 0}
